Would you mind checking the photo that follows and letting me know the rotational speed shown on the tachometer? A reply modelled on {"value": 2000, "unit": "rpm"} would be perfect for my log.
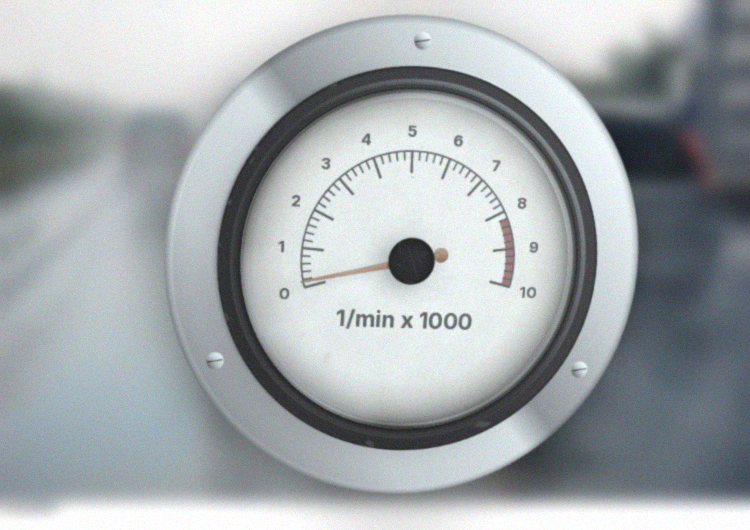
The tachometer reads {"value": 200, "unit": "rpm"}
